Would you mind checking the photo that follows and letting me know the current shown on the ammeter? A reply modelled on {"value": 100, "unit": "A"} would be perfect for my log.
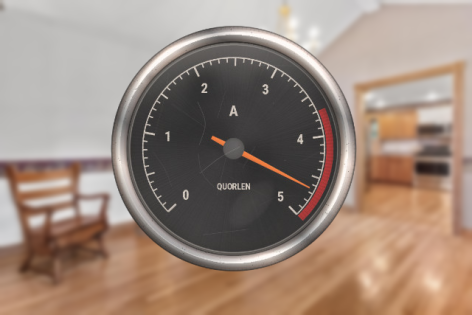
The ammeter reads {"value": 4.65, "unit": "A"}
